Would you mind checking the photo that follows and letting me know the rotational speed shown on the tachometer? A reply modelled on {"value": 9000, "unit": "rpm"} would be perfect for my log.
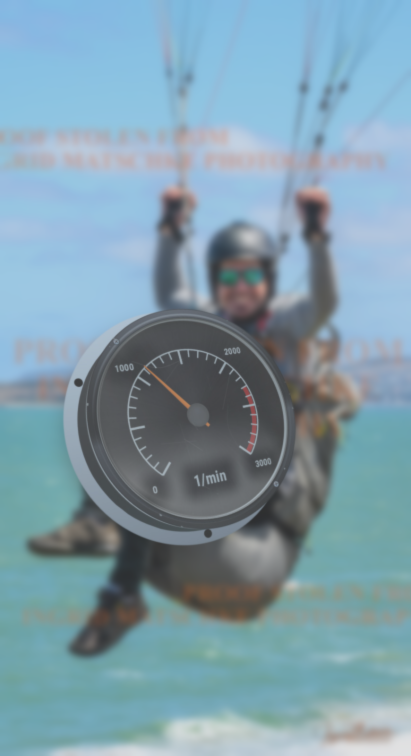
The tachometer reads {"value": 1100, "unit": "rpm"}
